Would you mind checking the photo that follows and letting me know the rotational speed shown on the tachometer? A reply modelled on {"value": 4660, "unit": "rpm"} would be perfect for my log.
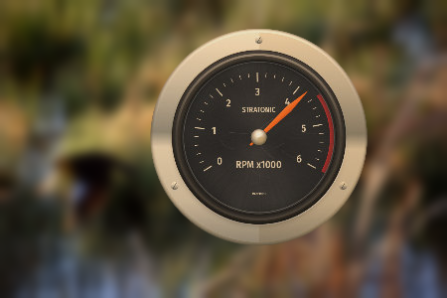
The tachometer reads {"value": 4200, "unit": "rpm"}
